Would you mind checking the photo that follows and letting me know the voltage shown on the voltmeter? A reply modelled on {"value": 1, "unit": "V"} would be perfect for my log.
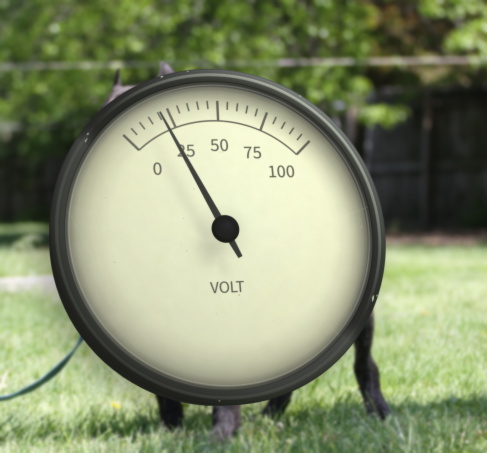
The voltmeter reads {"value": 20, "unit": "V"}
